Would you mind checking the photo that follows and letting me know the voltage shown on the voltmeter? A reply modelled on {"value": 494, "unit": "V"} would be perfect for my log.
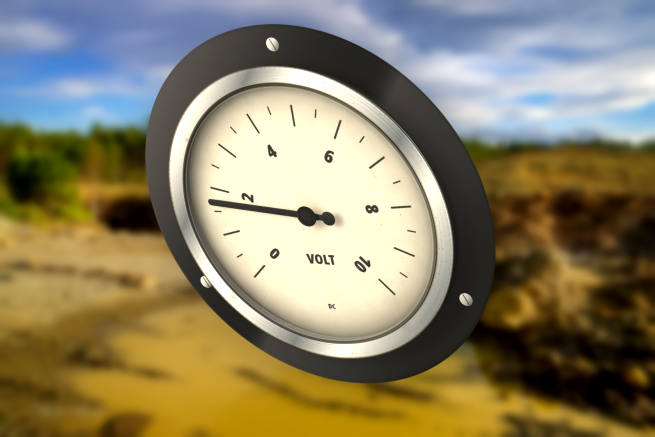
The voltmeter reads {"value": 1.75, "unit": "V"}
